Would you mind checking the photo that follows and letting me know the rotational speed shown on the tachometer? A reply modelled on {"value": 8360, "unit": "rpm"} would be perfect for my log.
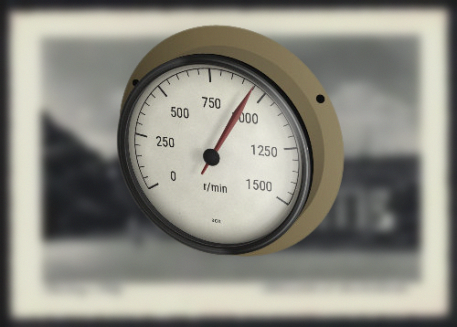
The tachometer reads {"value": 950, "unit": "rpm"}
